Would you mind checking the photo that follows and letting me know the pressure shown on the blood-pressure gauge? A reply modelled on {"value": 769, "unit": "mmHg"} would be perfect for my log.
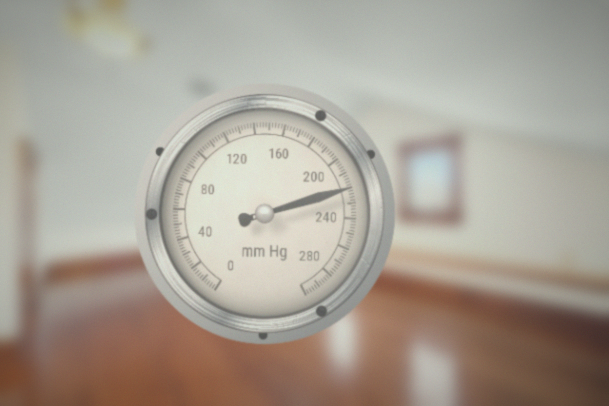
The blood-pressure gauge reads {"value": 220, "unit": "mmHg"}
